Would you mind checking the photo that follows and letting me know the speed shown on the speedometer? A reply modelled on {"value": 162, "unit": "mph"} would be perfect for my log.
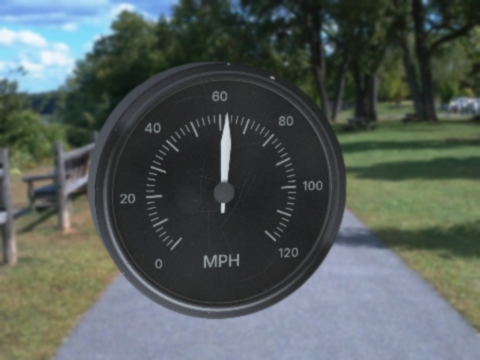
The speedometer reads {"value": 62, "unit": "mph"}
